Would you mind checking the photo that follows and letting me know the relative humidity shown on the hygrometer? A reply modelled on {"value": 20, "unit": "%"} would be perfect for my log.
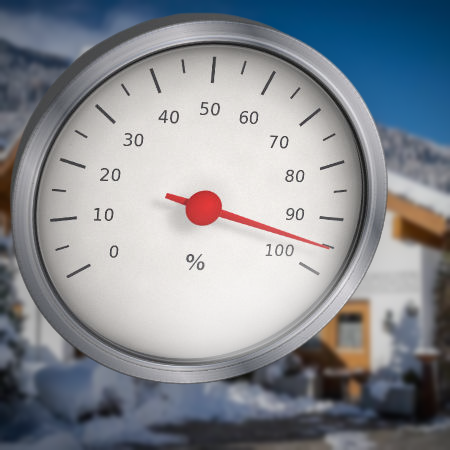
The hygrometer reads {"value": 95, "unit": "%"}
